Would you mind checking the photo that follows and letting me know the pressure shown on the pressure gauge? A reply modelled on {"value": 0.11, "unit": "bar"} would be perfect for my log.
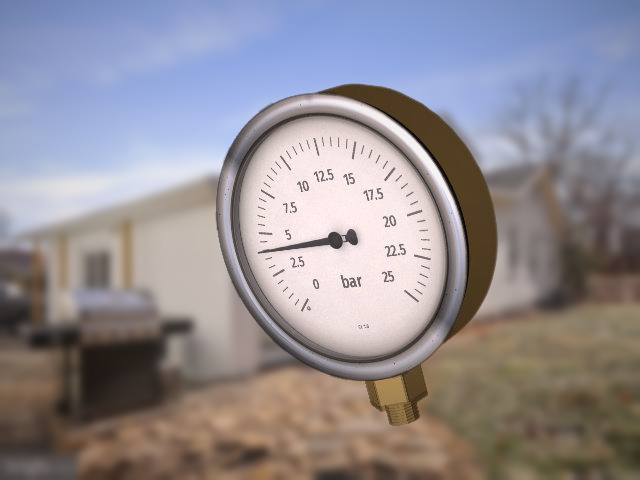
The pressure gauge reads {"value": 4, "unit": "bar"}
